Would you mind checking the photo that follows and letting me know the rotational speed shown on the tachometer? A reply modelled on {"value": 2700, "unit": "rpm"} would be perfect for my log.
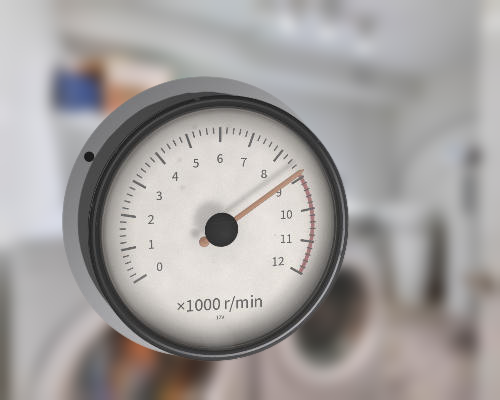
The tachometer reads {"value": 8800, "unit": "rpm"}
